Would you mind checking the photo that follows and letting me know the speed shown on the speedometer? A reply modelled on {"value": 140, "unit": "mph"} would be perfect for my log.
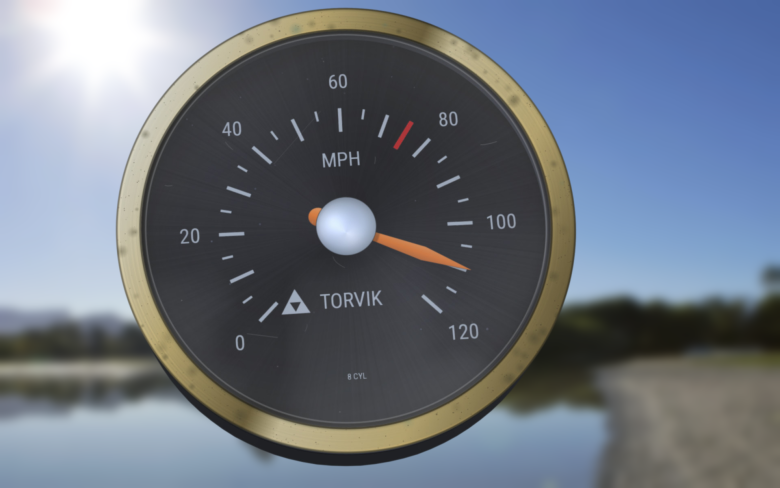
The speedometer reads {"value": 110, "unit": "mph"}
